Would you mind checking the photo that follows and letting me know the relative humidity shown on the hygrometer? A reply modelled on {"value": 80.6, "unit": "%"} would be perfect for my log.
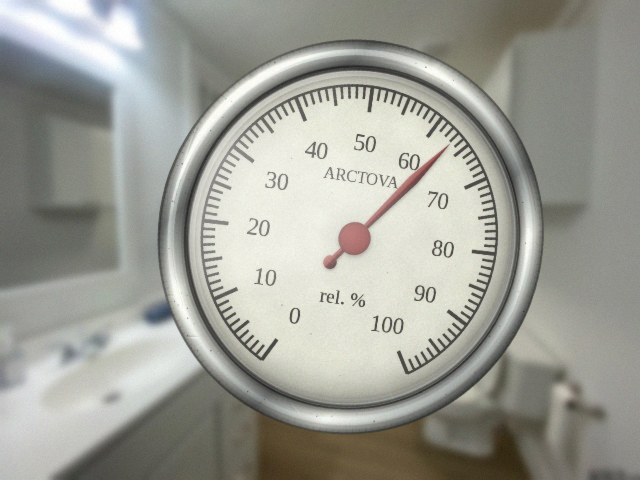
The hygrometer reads {"value": 63, "unit": "%"}
